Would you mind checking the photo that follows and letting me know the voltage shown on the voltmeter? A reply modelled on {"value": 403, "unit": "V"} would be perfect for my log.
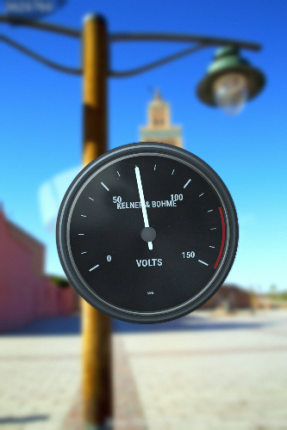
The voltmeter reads {"value": 70, "unit": "V"}
